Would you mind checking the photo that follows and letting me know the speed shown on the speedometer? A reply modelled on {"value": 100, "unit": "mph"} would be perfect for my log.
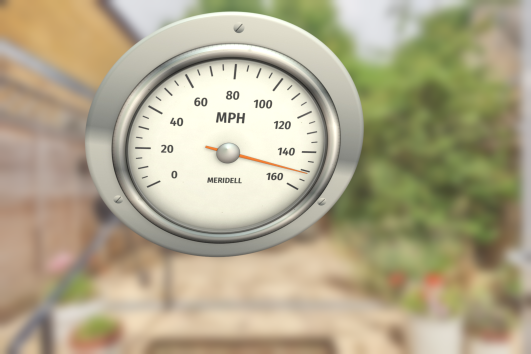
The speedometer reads {"value": 150, "unit": "mph"}
